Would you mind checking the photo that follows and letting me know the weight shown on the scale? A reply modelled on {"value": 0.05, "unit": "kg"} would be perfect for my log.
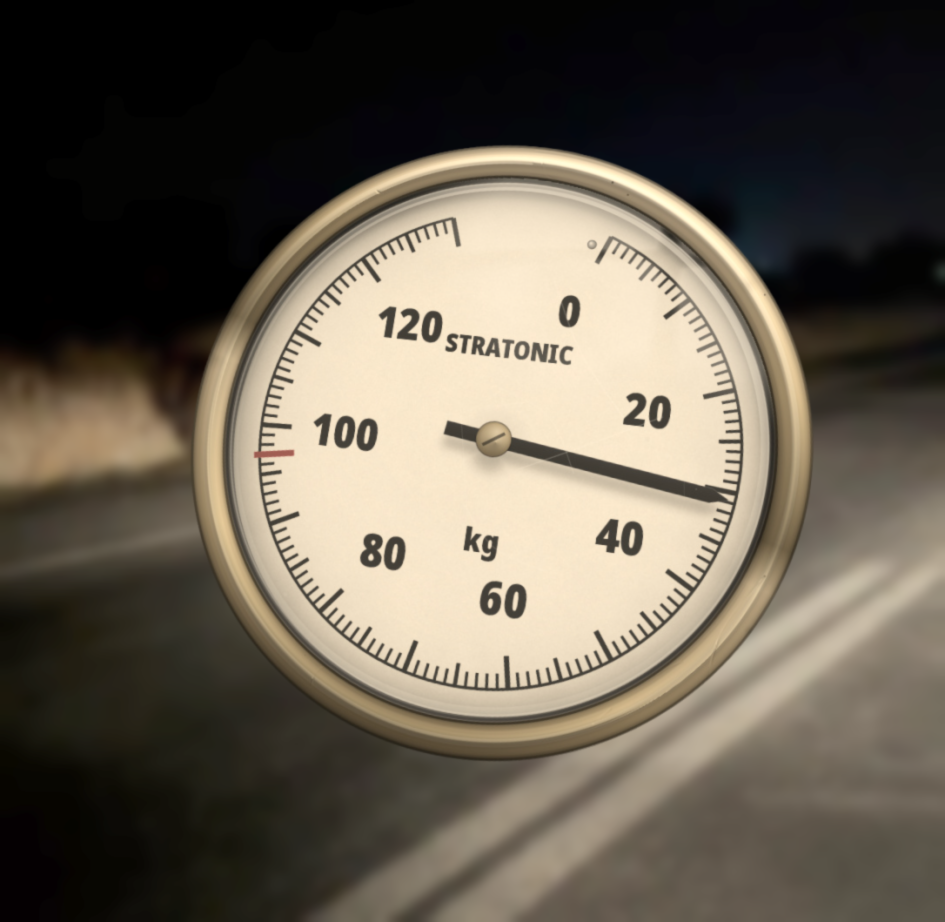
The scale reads {"value": 31, "unit": "kg"}
